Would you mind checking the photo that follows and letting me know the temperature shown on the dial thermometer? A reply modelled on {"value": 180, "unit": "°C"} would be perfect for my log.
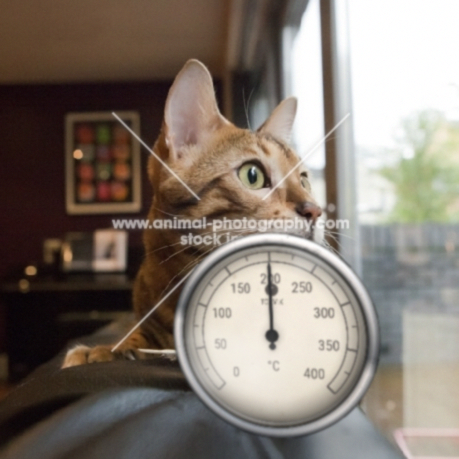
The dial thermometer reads {"value": 200, "unit": "°C"}
